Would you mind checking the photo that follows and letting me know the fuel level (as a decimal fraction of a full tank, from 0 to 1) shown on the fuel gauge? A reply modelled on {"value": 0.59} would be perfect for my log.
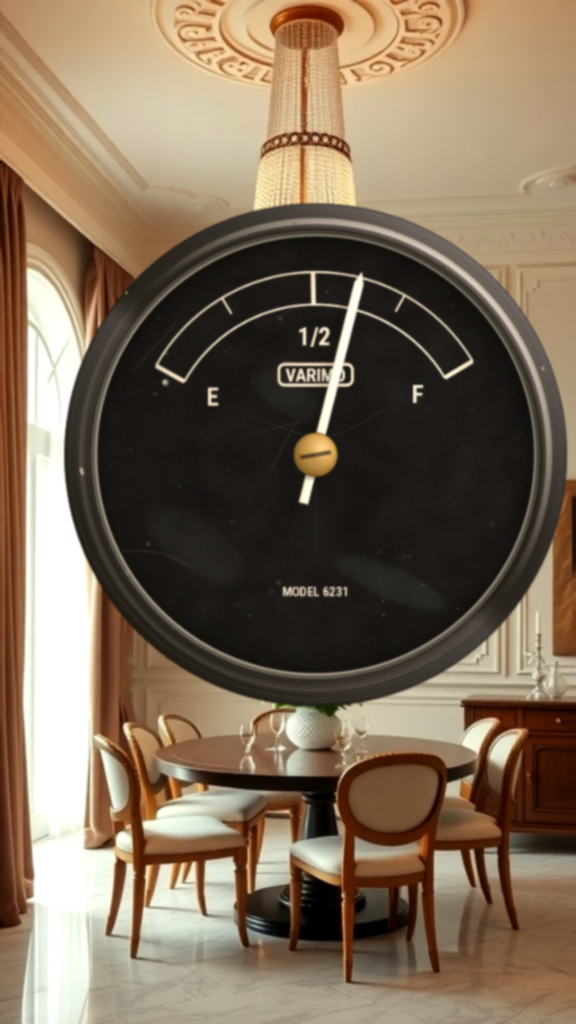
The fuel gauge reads {"value": 0.625}
